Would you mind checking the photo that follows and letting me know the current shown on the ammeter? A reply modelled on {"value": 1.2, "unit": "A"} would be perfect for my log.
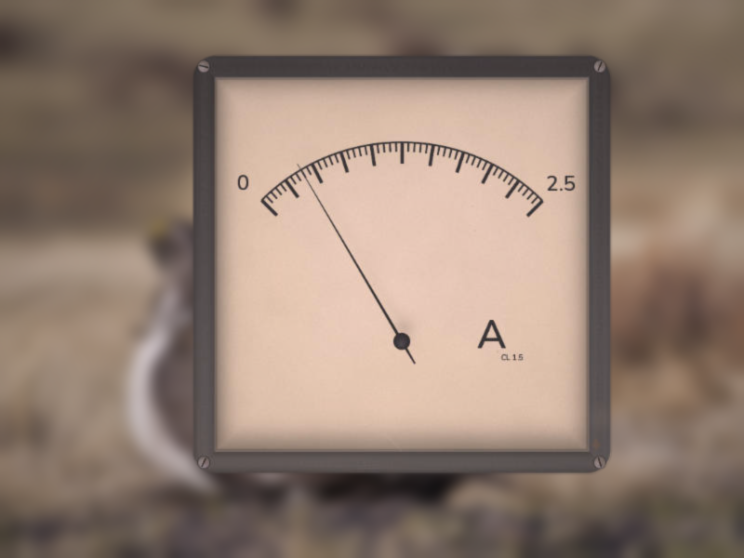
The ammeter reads {"value": 0.4, "unit": "A"}
